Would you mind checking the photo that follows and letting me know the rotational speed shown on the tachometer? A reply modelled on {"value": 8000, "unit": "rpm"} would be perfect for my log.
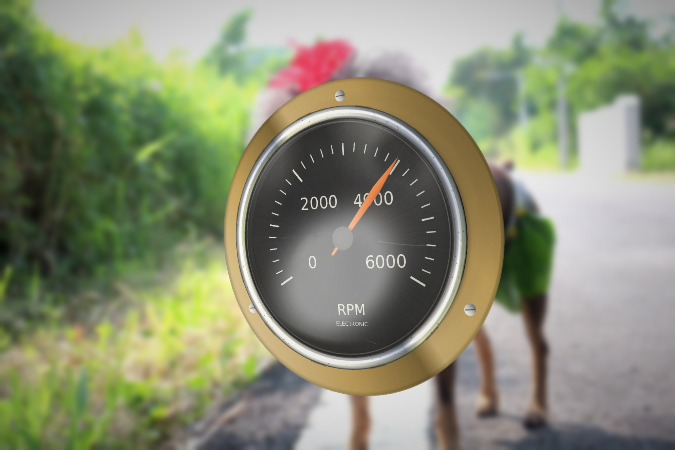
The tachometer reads {"value": 4000, "unit": "rpm"}
